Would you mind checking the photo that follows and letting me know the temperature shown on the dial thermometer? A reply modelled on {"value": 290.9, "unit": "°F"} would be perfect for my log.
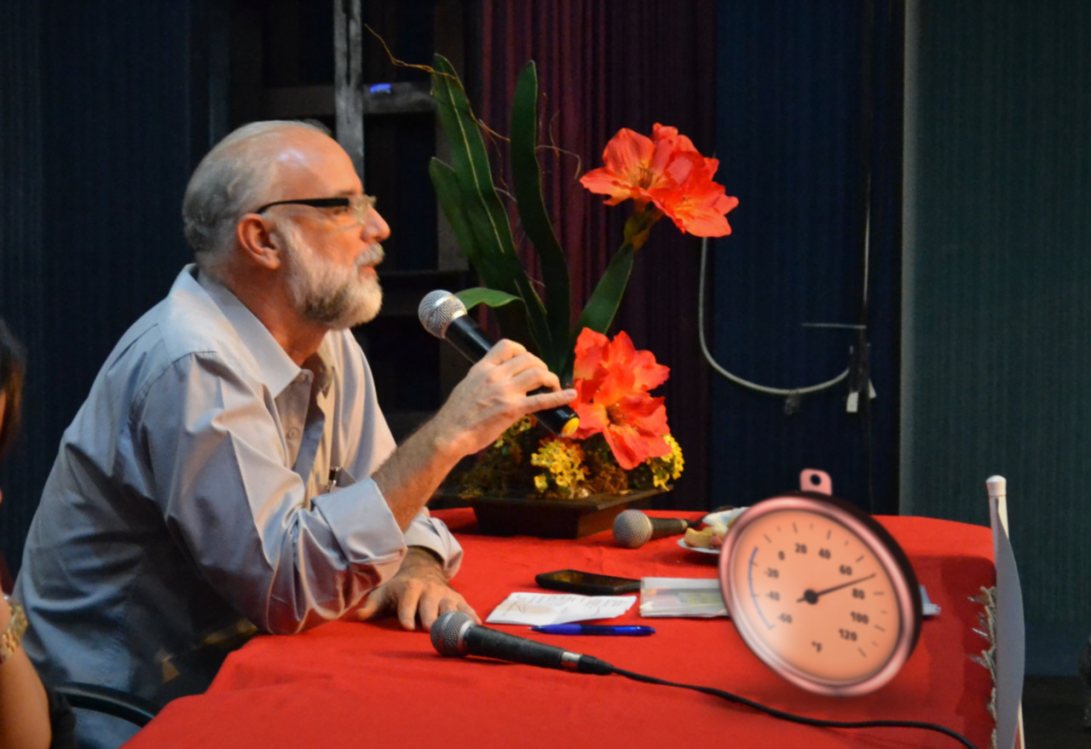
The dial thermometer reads {"value": 70, "unit": "°F"}
